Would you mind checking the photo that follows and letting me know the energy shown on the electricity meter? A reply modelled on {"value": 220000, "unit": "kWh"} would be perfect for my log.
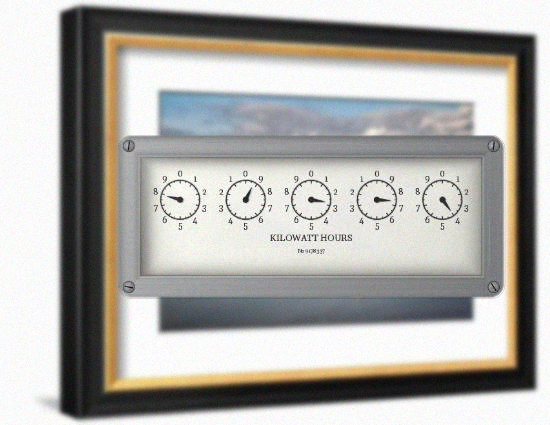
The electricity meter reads {"value": 79274, "unit": "kWh"}
